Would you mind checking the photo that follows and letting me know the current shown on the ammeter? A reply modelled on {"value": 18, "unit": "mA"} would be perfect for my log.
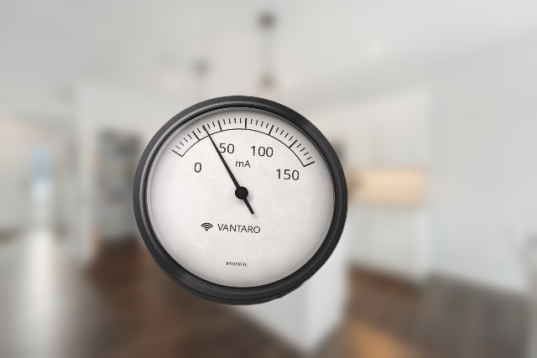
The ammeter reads {"value": 35, "unit": "mA"}
